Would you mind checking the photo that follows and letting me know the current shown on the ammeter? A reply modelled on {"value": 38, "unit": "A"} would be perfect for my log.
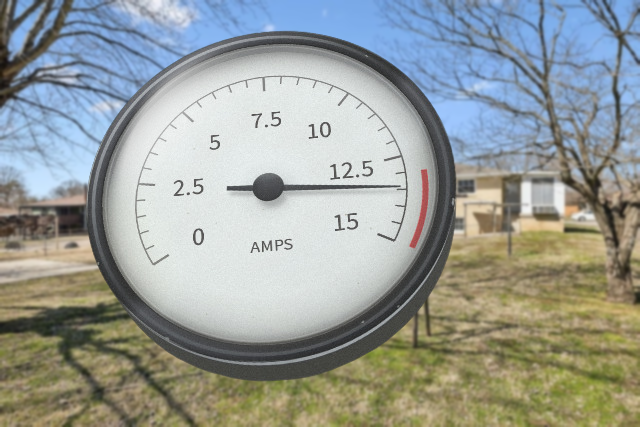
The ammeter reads {"value": 13.5, "unit": "A"}
